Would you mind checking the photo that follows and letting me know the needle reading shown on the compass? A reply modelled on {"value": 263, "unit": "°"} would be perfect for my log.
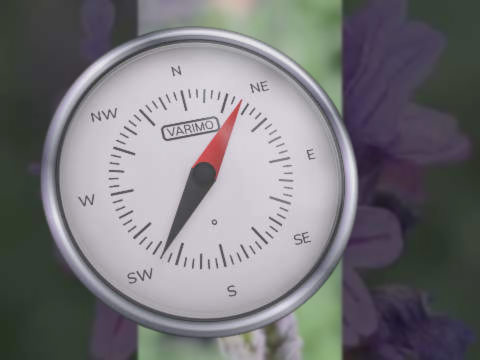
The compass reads {"value": 40, "unit": "°"}
